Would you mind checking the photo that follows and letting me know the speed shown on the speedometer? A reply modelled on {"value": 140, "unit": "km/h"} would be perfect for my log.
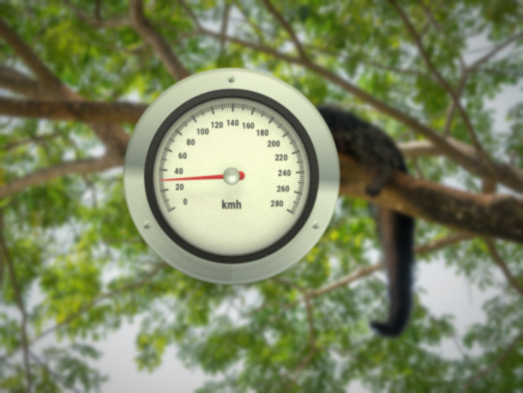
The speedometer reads {"value": 30, "unit": "km/h"}
